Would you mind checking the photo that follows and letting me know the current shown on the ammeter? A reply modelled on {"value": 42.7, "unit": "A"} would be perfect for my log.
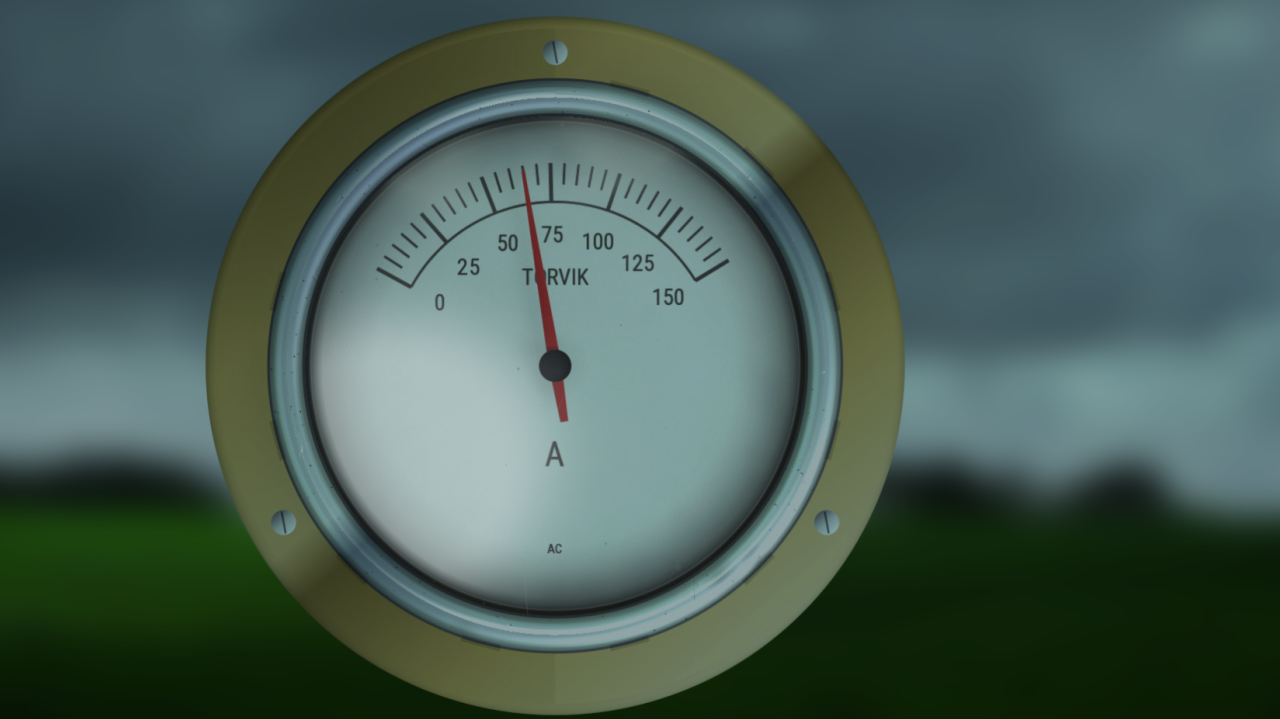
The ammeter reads {"value": 65, "unit": "A"}
